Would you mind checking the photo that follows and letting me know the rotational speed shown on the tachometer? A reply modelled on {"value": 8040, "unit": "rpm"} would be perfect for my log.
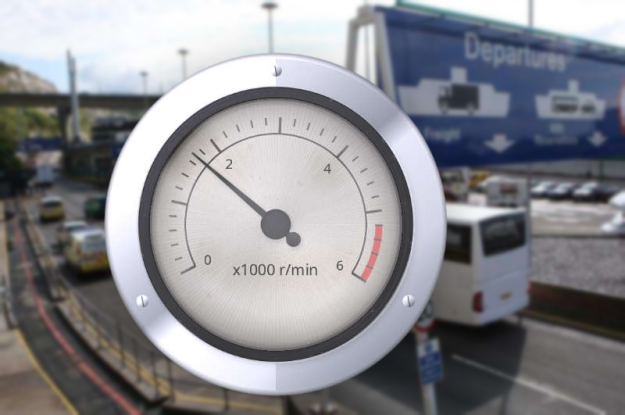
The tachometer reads {"value": 1700, "unit": "rpm"}
